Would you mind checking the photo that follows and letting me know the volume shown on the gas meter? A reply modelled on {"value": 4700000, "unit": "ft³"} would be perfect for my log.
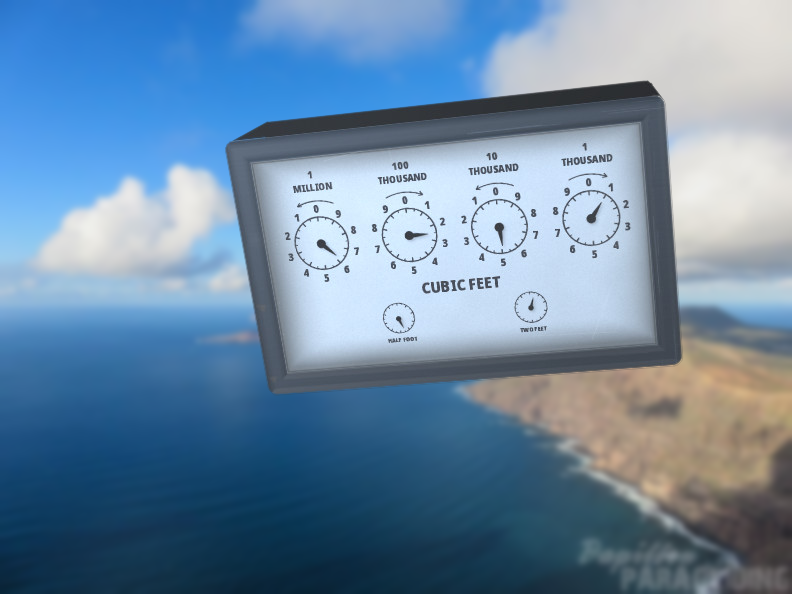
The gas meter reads {"value": 625100, "unit": "ft³"}
